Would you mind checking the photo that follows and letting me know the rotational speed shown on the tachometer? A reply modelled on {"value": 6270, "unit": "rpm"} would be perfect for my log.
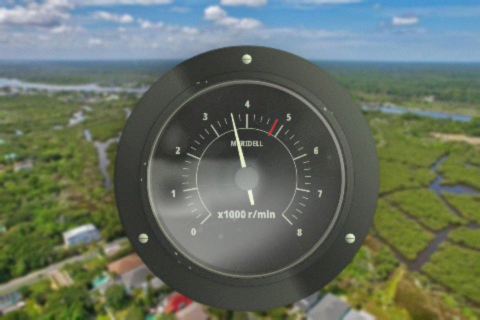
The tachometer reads {"value": 3600, "unit": "rpm"}
